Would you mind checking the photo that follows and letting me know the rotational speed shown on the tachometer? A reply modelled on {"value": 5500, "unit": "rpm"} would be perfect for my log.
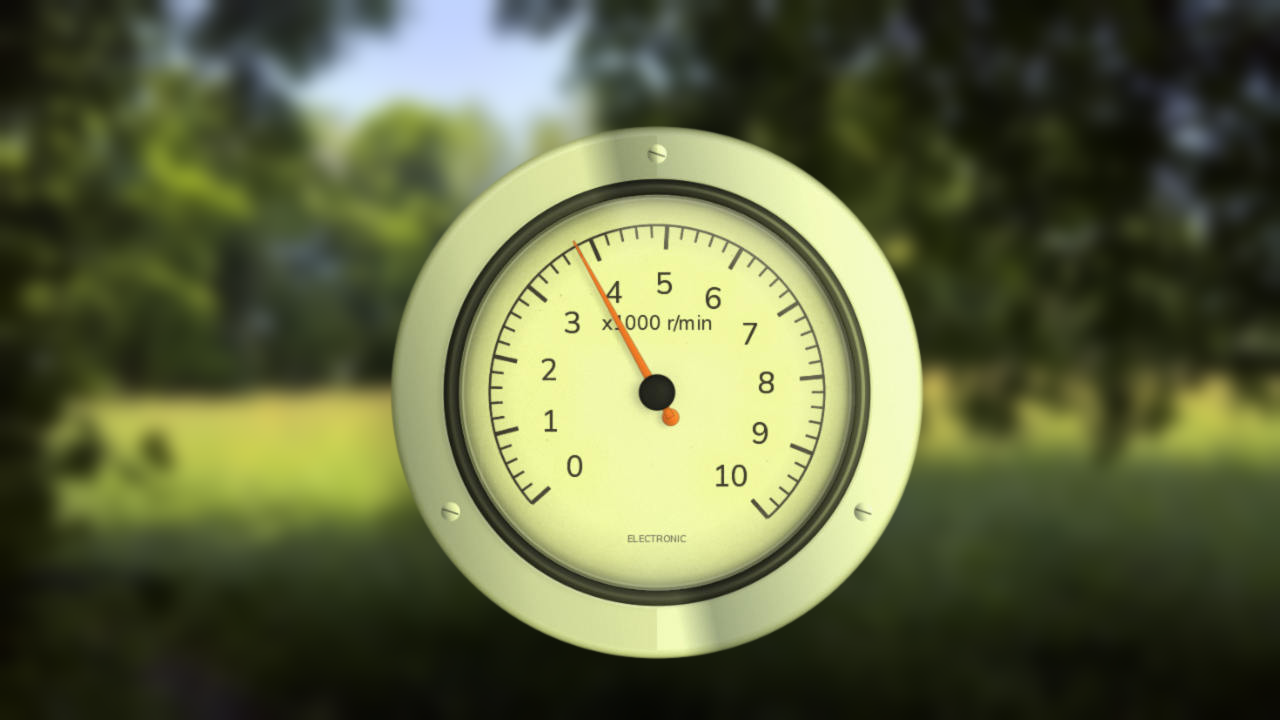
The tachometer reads {"value": 3800, "unit": "rpm"}
